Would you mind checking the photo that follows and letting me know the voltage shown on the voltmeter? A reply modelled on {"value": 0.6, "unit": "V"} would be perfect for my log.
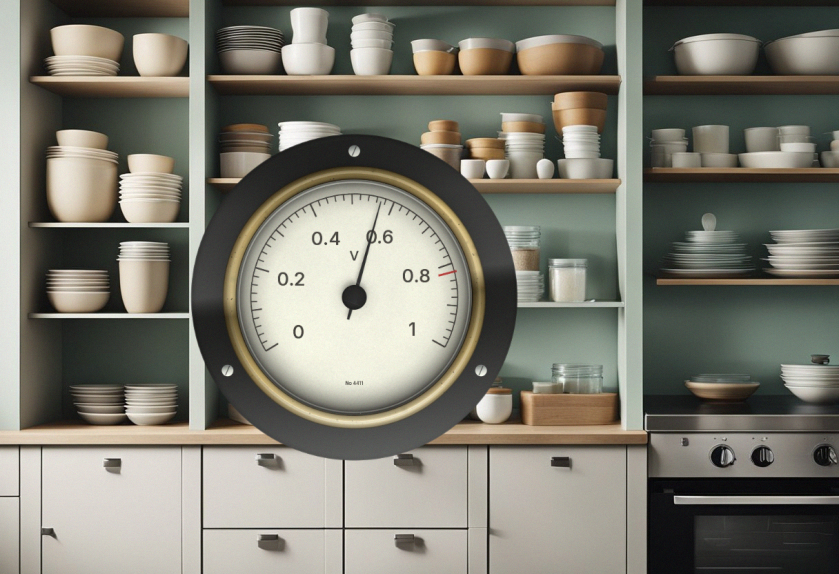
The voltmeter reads {"value": 0.57, "unit": "V"}
